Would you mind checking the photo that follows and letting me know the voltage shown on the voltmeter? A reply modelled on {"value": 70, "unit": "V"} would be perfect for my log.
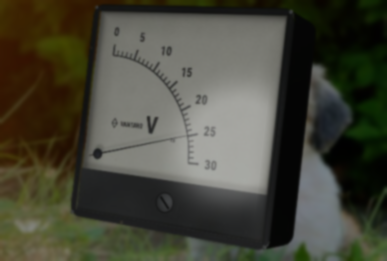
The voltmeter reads {"value": 25, "unit": "V"}
